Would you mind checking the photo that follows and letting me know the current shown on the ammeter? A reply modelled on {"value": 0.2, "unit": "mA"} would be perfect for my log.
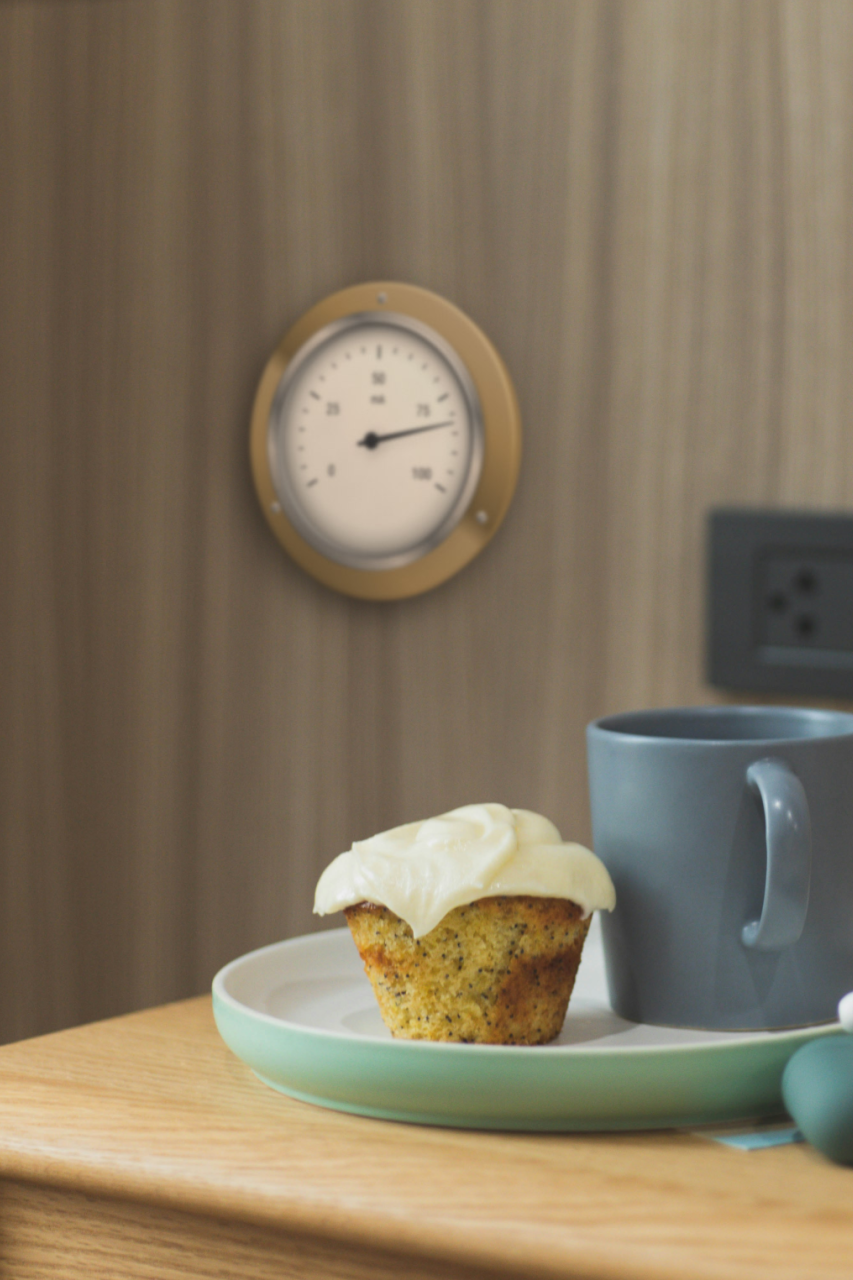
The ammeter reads {"value": 82.5, "unit": "mA"}
